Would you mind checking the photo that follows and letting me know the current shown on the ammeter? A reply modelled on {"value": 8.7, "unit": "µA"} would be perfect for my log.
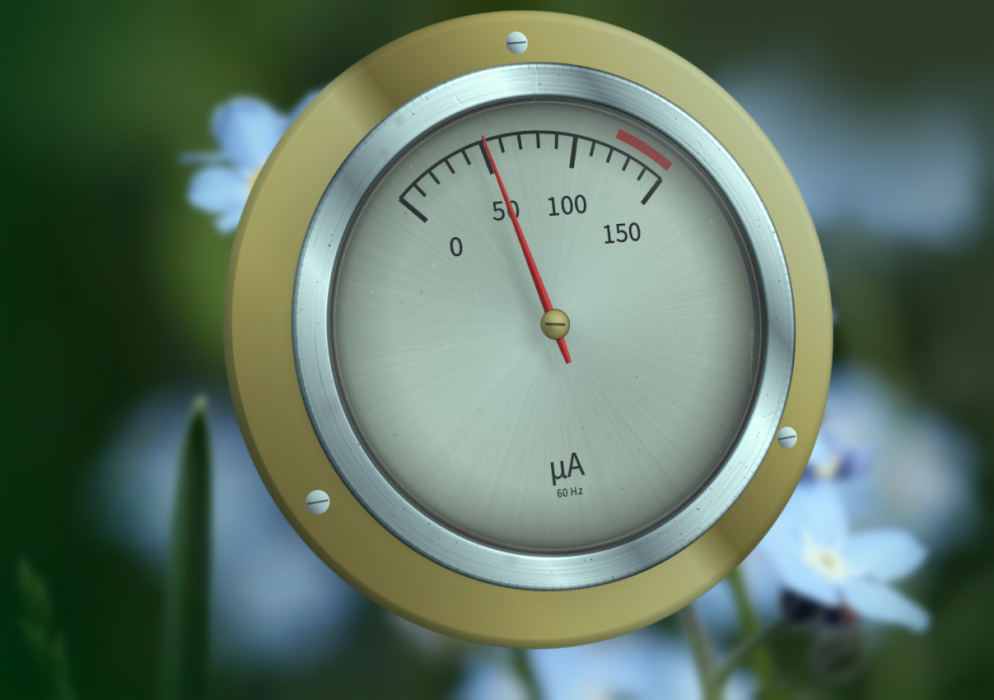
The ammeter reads {"value": 50, "unit": "µA"}
